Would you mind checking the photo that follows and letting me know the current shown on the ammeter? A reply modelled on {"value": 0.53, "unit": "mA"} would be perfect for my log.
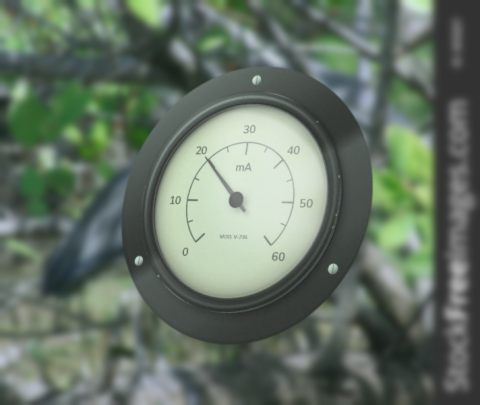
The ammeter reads {"value": 20, "unit": "mA"}
